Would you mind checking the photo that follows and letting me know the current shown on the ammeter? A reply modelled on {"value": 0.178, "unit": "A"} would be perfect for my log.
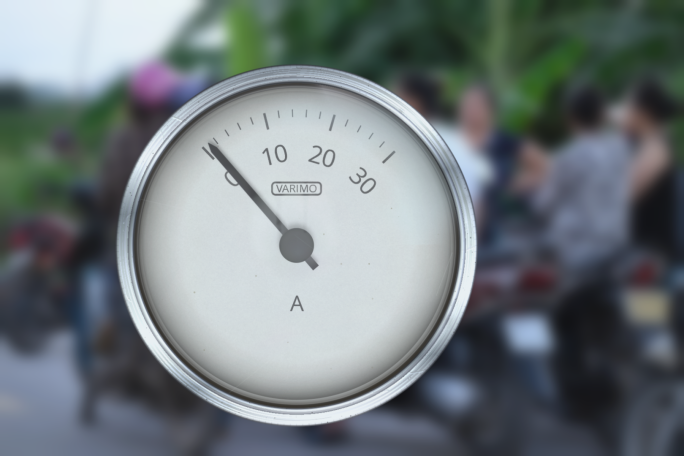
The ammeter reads {"value": 1, "unit": "A"}
